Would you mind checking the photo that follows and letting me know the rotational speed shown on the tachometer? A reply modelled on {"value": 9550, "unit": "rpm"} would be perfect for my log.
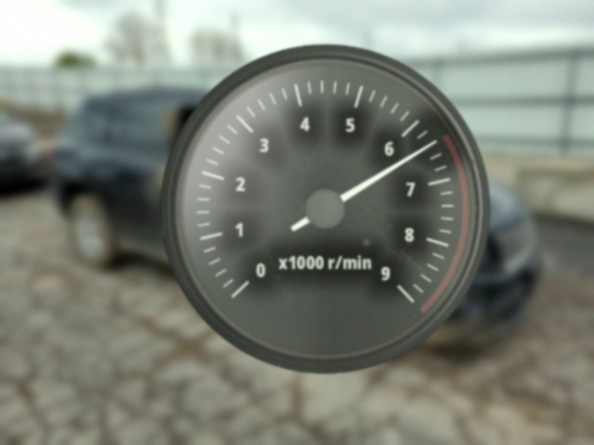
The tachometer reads {"value": 6400, "unit": "rpm"}
